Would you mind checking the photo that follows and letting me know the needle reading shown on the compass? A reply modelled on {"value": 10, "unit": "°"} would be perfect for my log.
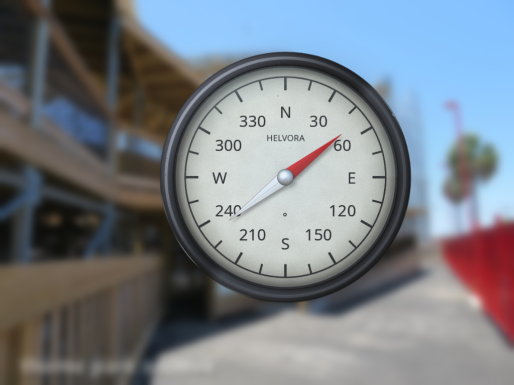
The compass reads {"value": 52.5, "unit": "°"}
